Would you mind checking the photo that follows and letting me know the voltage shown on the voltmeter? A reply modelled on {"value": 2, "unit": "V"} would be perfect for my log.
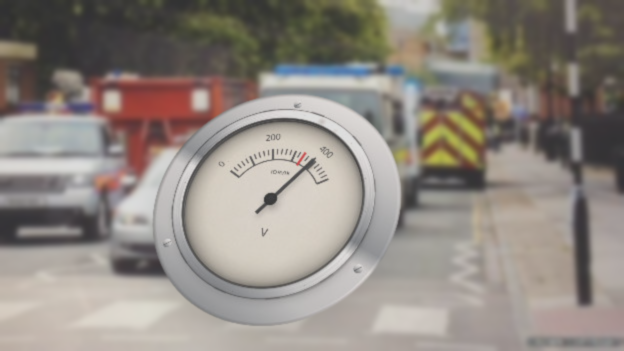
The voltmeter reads {"value": 400, "unit": "V"}
